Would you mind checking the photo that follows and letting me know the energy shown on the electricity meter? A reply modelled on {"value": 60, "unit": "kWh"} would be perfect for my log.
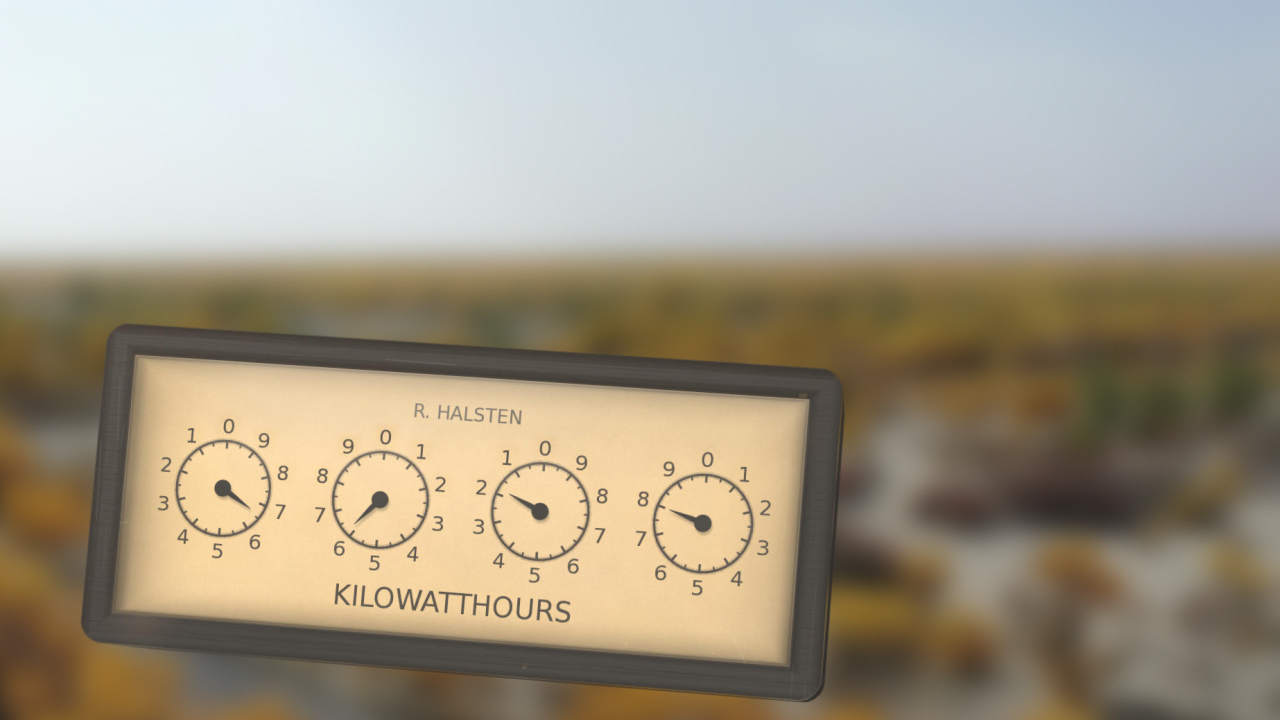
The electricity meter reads {"value": 6618, "unit": "kWh"}
